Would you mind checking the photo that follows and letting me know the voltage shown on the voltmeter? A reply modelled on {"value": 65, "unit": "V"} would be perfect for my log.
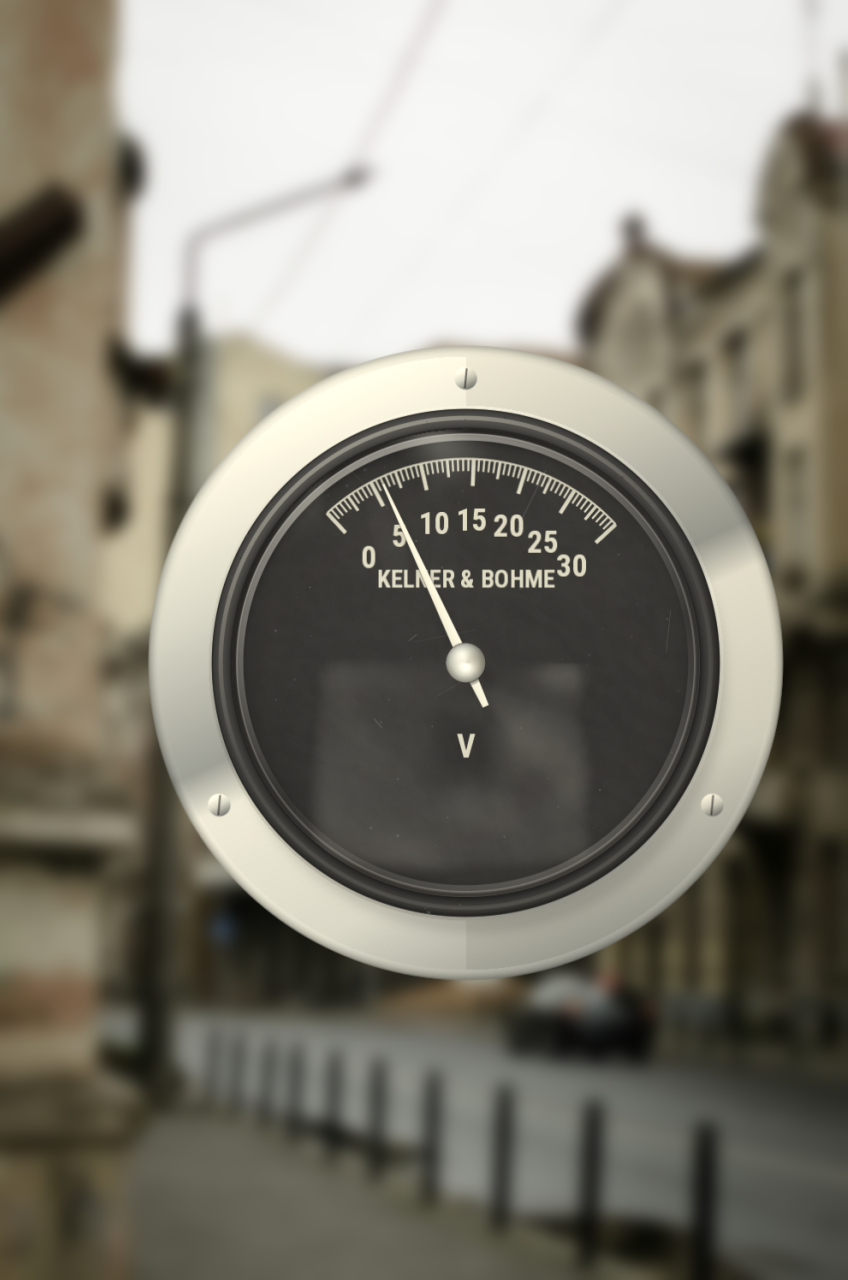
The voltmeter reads {"value": 6, "unit": "V"}
